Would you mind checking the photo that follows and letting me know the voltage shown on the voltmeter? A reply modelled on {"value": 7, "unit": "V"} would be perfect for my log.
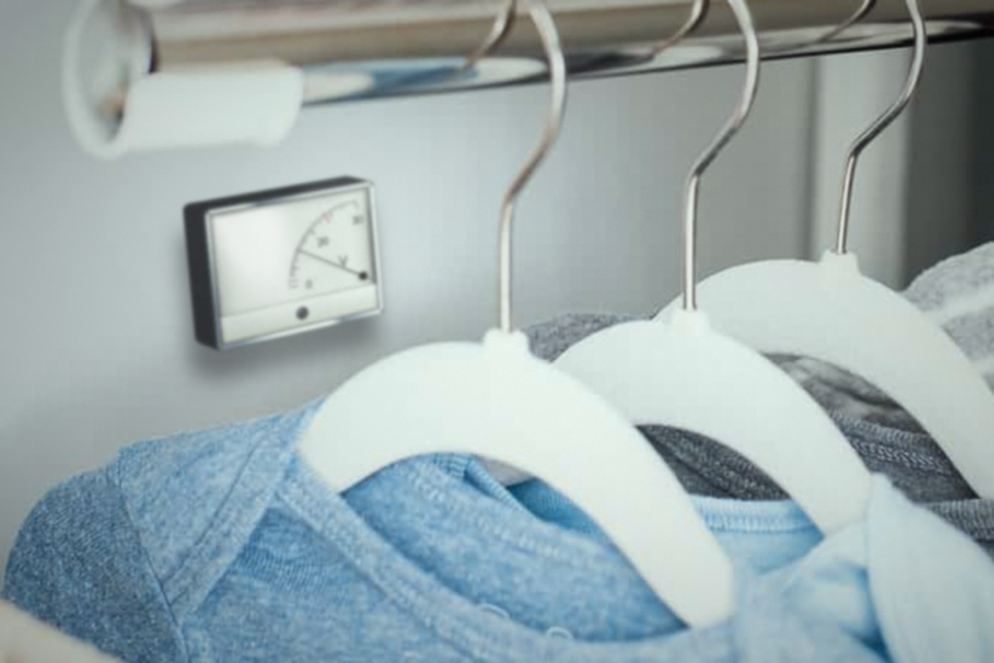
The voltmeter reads {"value": 15, "unit": "V"}
